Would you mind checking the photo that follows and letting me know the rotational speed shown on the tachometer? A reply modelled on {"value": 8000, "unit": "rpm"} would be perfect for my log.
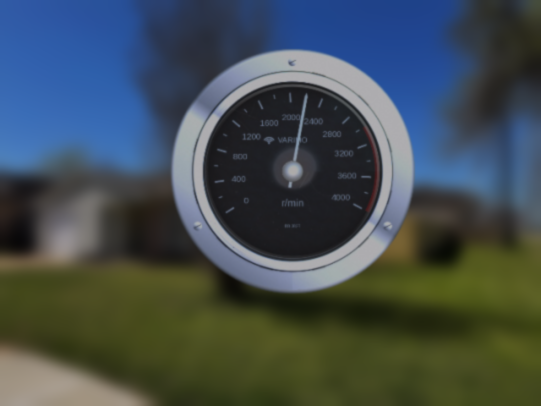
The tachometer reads {"value": 2200, "unit": "rpm"}
